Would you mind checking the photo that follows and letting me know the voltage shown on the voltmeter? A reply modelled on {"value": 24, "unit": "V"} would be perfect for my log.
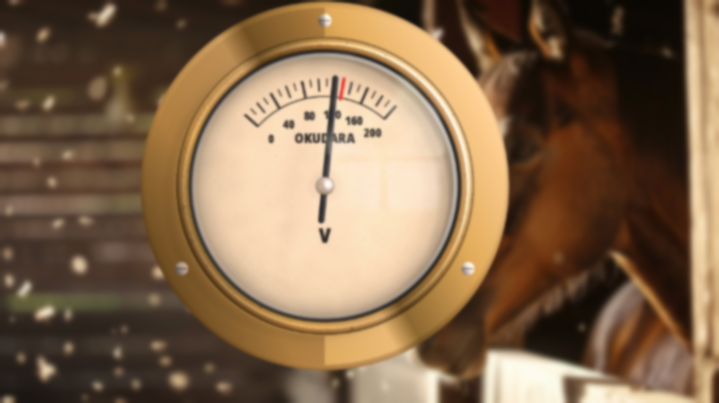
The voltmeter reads {"value": 120, "unit": "V"}
